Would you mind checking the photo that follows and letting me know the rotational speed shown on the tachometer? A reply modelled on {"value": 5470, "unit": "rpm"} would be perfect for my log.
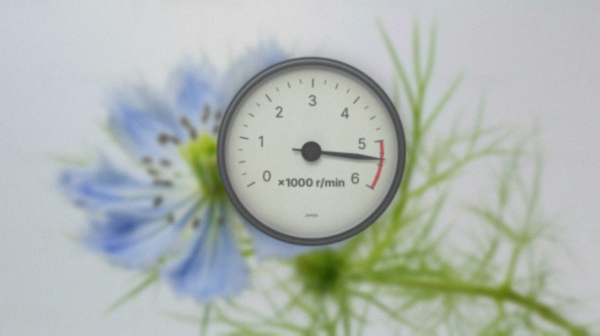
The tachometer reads {"value": 5375, "unit": "rpm"}
